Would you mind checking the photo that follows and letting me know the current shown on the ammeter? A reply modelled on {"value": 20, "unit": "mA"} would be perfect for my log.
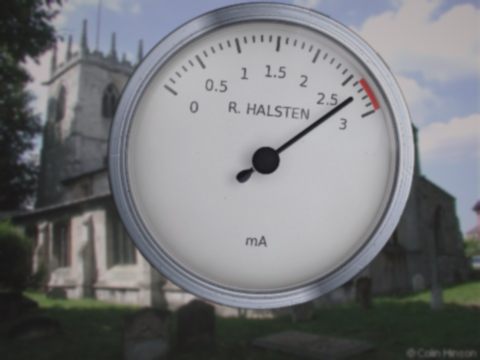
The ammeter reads {"value": 2.7, "unit": "mA"}
